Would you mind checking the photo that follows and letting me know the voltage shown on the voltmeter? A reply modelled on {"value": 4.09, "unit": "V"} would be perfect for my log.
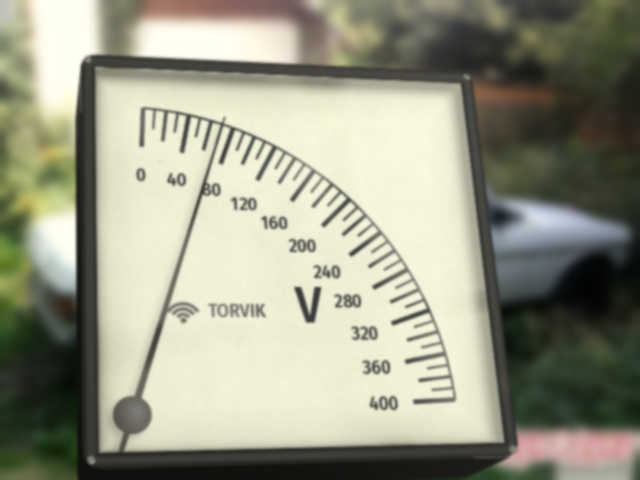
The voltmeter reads {"value": 70, "unit": "V"}
